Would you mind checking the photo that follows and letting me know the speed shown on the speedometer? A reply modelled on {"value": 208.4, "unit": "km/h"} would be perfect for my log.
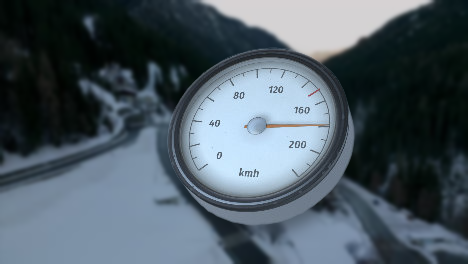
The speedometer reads {"value": 180, "unit": "km/h"}
